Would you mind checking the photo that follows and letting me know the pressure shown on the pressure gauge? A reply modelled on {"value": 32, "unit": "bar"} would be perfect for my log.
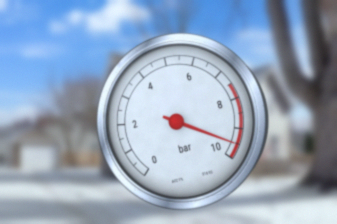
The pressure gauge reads {"value": 9.5, "unit": "bar"}
